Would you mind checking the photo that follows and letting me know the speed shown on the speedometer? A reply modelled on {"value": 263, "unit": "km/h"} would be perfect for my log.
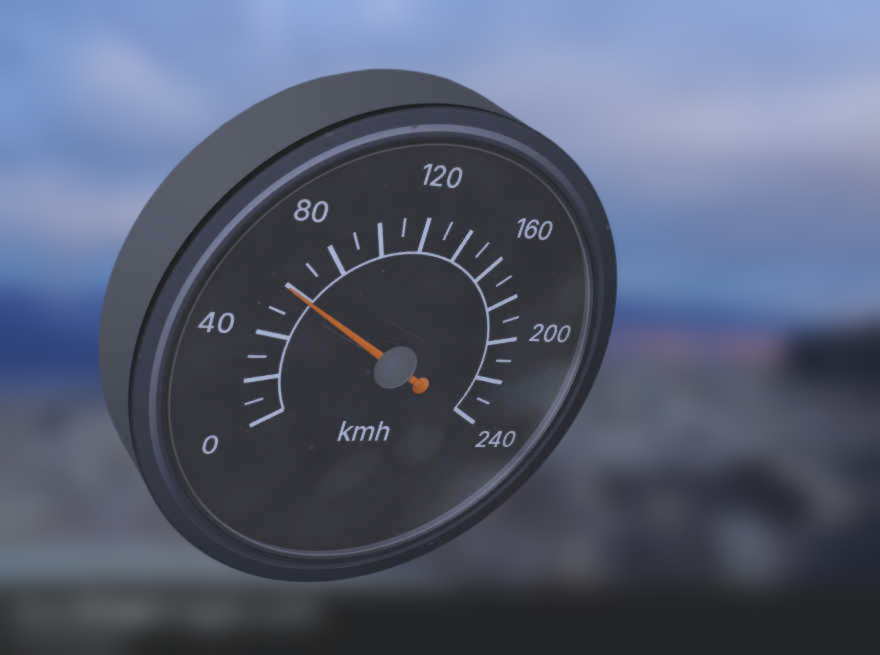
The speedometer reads {"value": 60, "unit": "km/h"}
